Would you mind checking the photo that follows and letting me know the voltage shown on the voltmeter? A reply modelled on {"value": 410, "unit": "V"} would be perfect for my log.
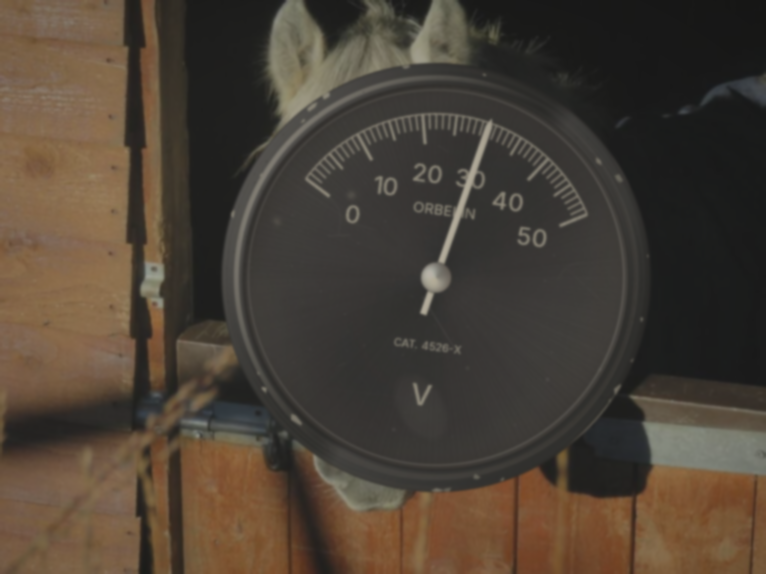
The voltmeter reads {"value": 30, "unit": "V"}
